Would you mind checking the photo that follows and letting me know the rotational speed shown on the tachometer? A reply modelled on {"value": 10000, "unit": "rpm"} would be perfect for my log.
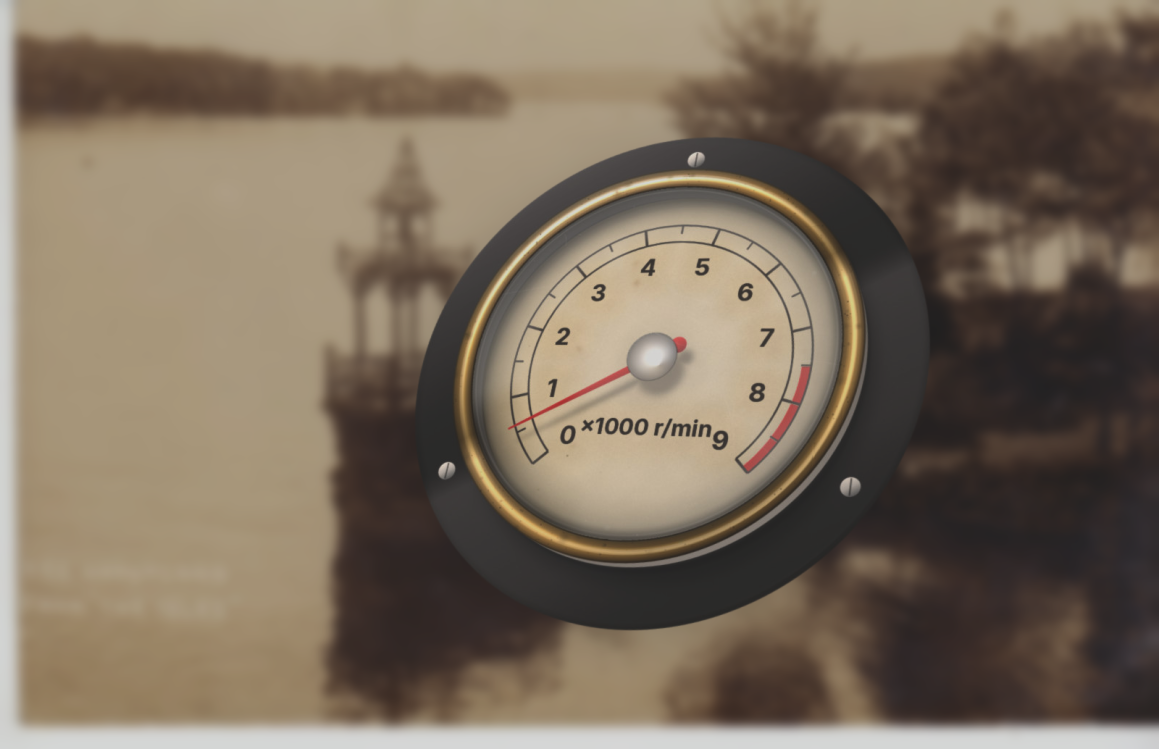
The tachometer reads {"value": 500, "unit": "rpm"}
